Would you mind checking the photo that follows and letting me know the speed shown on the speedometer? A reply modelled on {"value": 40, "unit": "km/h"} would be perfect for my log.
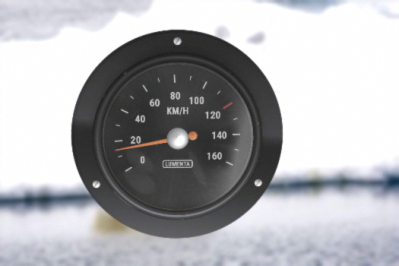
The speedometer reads {"value": 15, "unit": "km/h"}
